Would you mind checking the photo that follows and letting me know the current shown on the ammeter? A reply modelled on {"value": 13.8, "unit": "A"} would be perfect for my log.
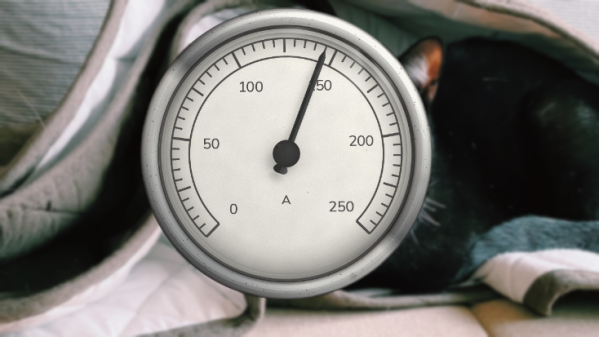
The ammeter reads {"value": 145, "unit": "A"}
